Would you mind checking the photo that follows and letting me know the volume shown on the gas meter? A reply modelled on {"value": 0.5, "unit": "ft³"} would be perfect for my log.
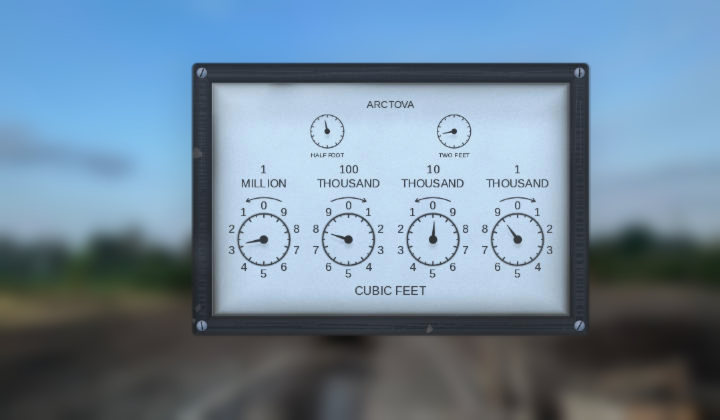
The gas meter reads {"value": 279900, "unit": "ft³"}
